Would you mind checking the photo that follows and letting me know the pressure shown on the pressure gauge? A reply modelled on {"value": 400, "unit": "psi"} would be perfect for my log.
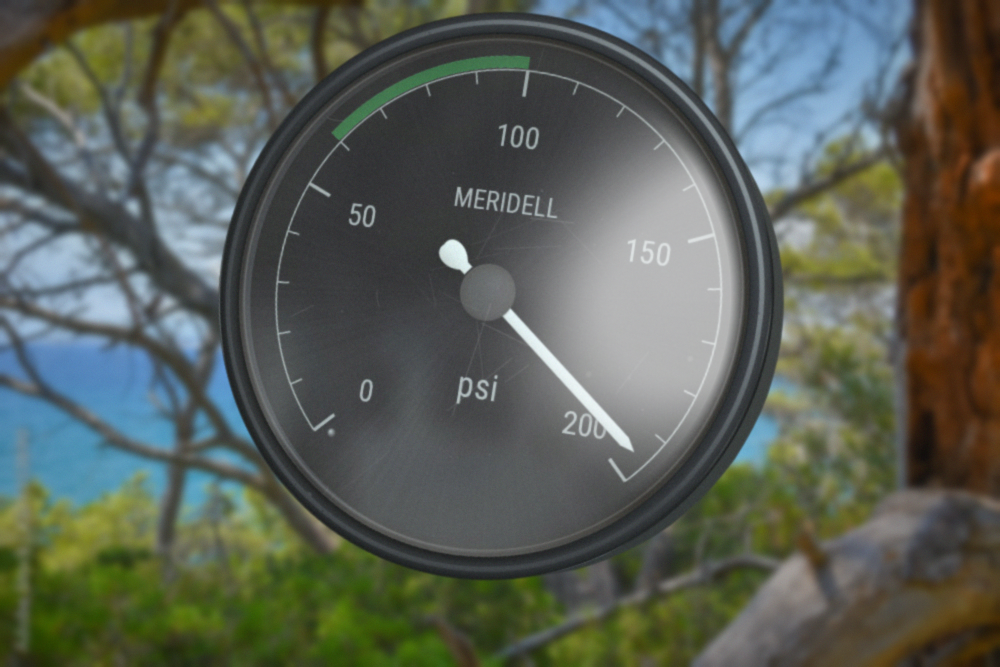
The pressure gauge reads {"value": 195, "unit": "psi"}
